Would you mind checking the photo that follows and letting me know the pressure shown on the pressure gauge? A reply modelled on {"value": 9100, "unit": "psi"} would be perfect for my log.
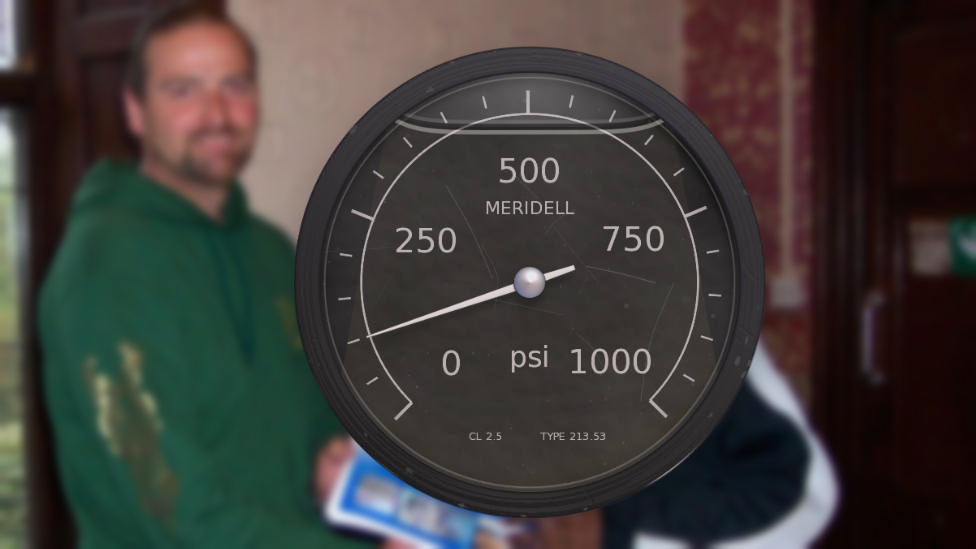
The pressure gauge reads {"value": 100, "unit": "psi"}
